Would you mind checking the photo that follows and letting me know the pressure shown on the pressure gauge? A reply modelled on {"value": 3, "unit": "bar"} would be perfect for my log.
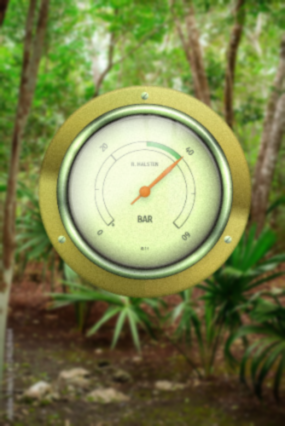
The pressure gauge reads {"value": 40, "unit": "bar"}
